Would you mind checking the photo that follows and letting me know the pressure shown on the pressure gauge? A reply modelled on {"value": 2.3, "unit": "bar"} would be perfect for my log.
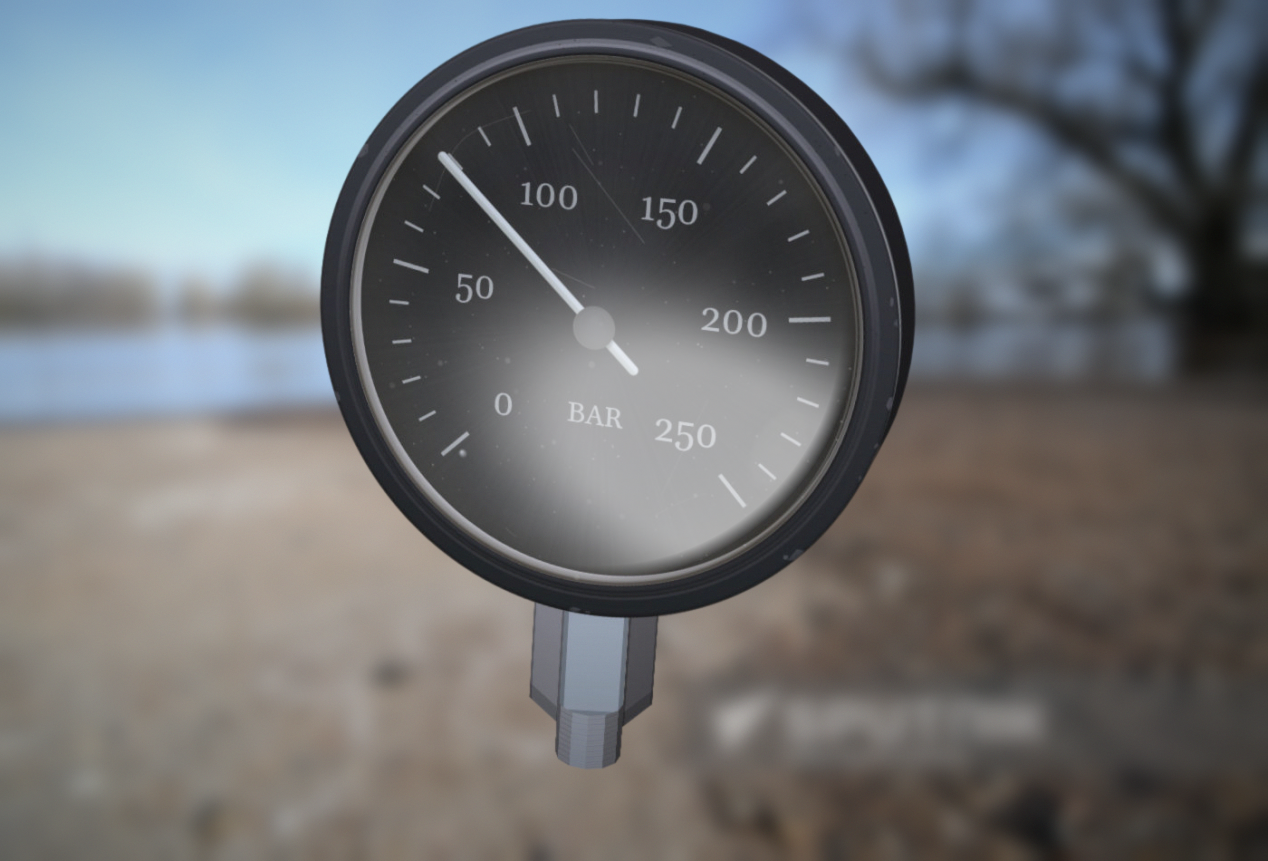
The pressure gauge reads {"value": 80, "unit": "bar"}
